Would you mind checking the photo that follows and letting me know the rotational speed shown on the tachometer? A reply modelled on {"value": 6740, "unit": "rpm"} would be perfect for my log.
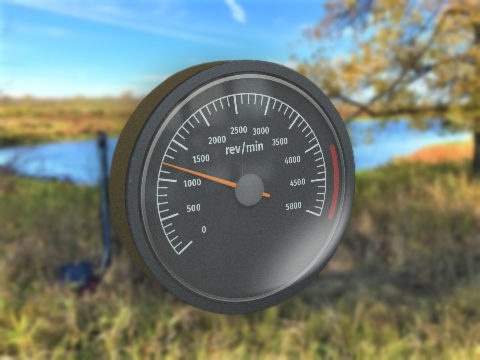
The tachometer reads {"value": 1200, "unit": "rpm"}
